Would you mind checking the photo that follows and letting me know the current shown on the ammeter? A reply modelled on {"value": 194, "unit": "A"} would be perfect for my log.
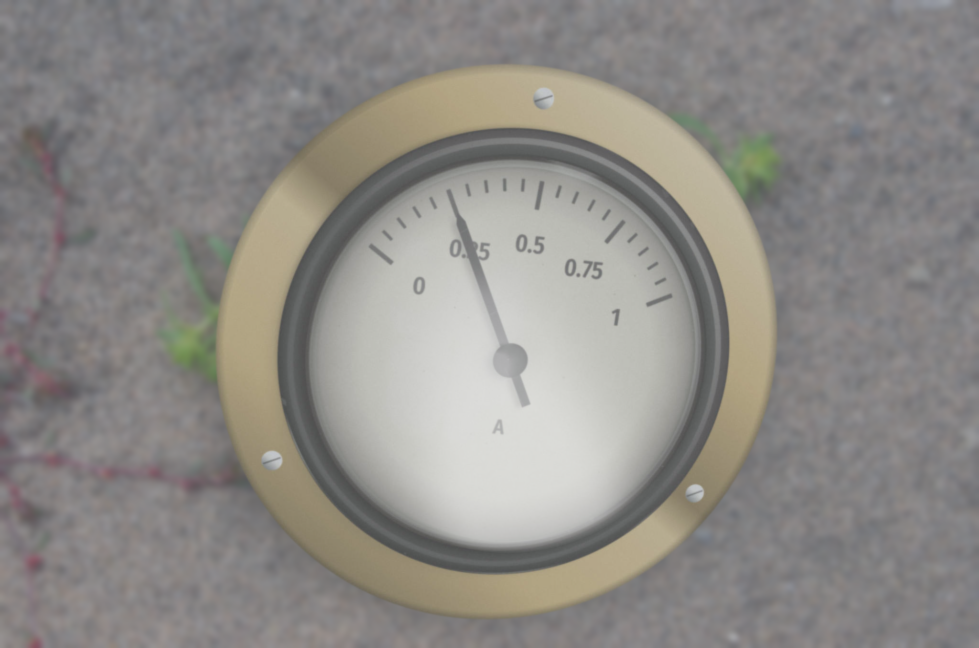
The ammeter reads {"value": 0.25, "unit": "A"}
